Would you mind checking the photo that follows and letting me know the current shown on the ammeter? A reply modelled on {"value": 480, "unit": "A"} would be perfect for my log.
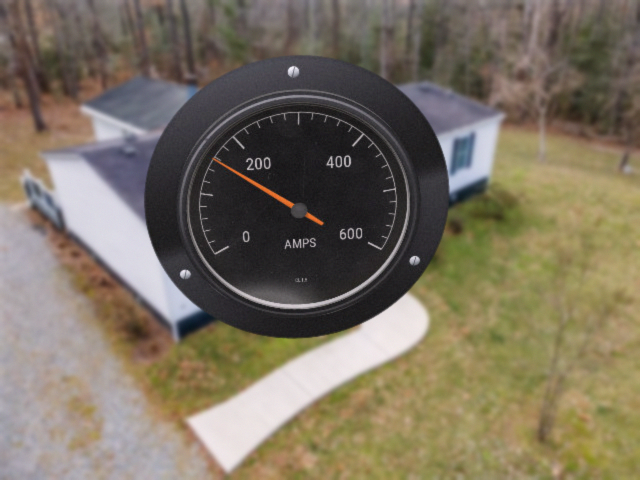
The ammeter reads {"value": 160, "unit": "A"}
